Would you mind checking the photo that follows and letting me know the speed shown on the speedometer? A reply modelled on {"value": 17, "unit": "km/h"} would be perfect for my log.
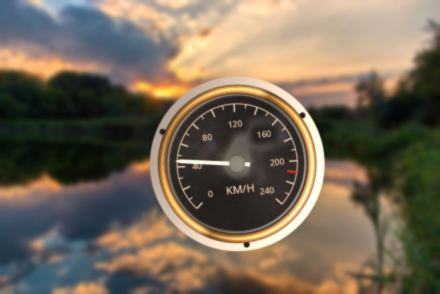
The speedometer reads {"value": 45, "unit": "km/h"}
